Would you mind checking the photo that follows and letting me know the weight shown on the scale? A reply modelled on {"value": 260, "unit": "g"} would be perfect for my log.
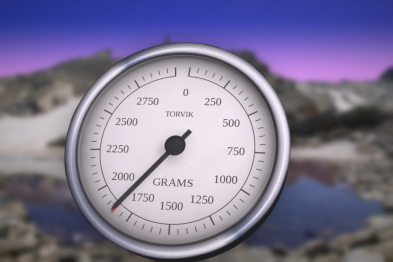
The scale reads {"value": 1850, "unit": "g"}
